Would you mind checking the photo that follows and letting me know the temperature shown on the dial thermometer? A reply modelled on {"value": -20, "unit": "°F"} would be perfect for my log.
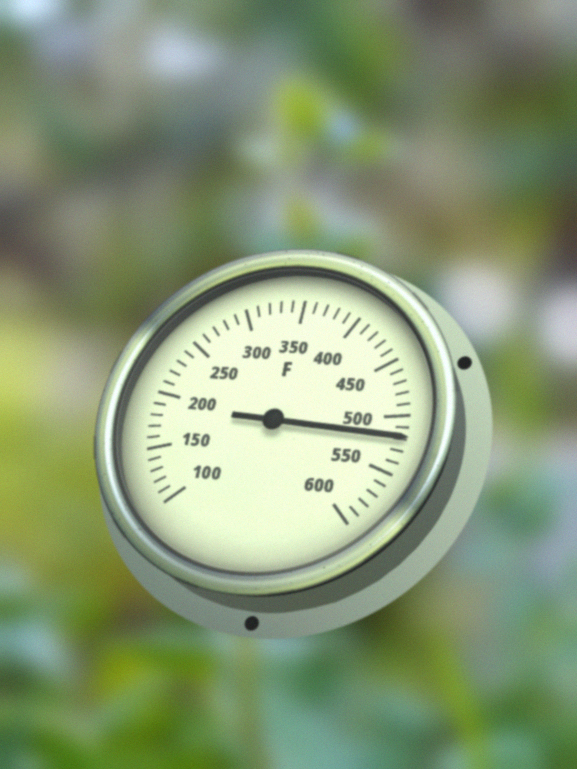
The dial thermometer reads {"value": 520, "unit": "°F"}
